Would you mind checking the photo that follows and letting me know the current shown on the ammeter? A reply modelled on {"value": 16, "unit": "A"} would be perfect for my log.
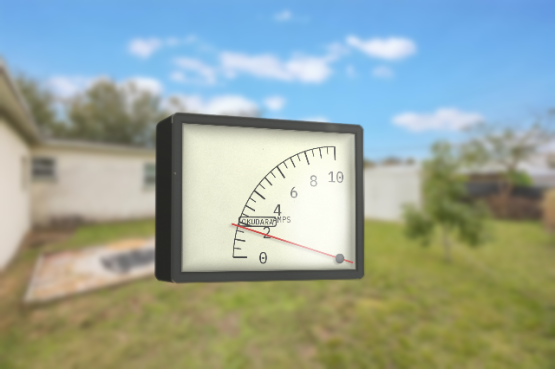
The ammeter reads {"value": 1.75, "unit": "A"}
